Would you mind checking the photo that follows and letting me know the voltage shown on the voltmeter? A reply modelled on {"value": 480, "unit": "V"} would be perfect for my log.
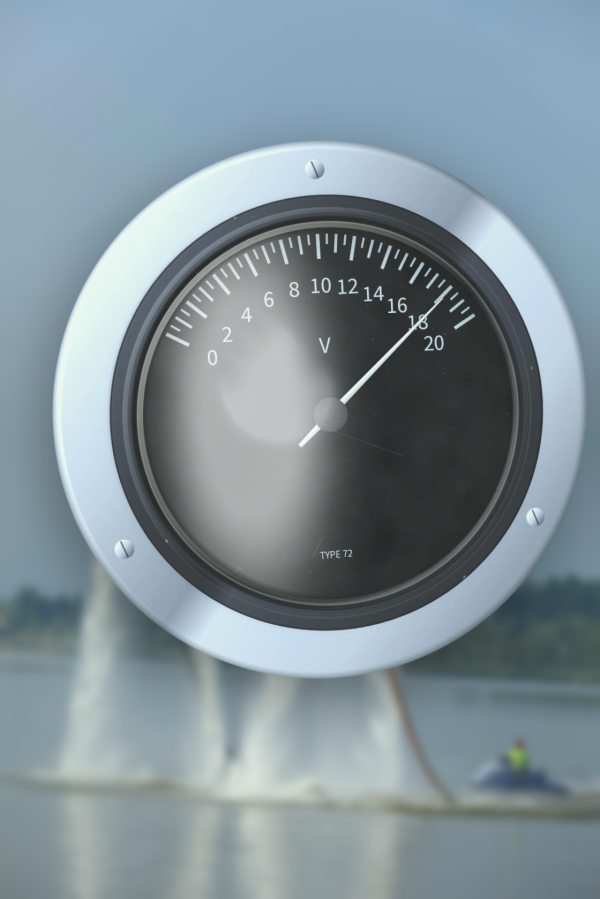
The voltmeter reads {"value": 18, "unit": "V"}
